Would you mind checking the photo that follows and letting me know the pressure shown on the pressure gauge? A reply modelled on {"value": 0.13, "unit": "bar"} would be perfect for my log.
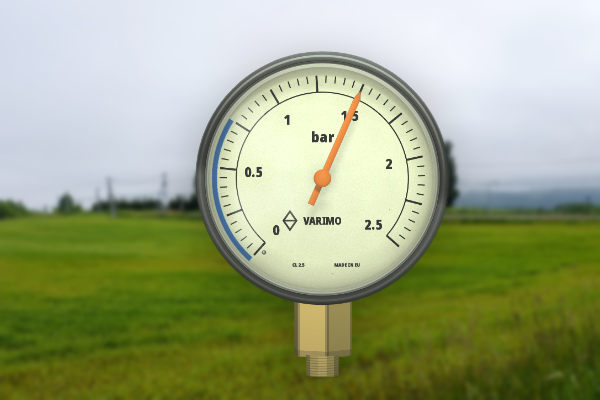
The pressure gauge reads {"value": 1.5, "unit": "bar"}
